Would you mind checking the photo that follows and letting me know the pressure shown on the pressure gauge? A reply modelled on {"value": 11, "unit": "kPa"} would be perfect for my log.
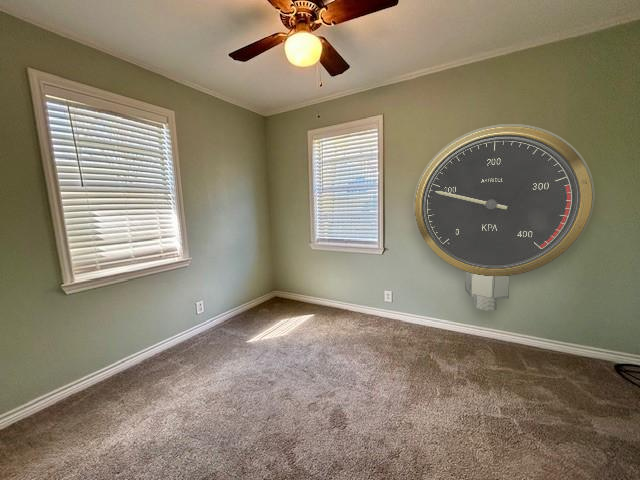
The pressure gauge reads {"value": 90, "unit": "kPa"}
